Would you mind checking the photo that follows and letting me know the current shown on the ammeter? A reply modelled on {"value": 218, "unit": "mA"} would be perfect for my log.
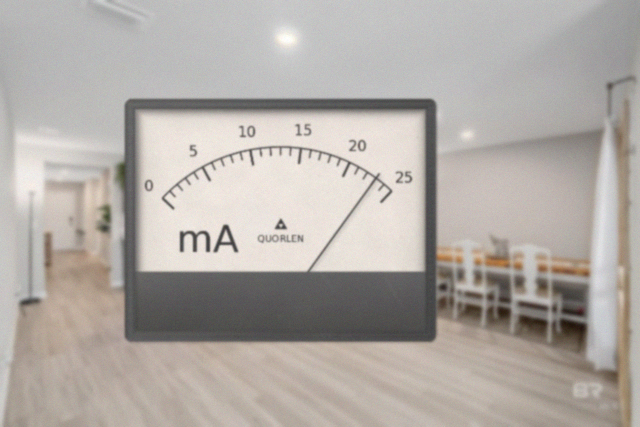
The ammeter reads {"value": 23, "unit": "mA"}
